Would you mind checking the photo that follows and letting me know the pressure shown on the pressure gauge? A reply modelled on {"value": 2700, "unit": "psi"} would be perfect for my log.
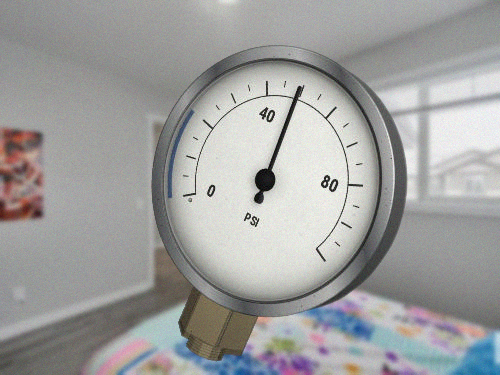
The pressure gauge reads {"value": 50, "unit": "psi"}
